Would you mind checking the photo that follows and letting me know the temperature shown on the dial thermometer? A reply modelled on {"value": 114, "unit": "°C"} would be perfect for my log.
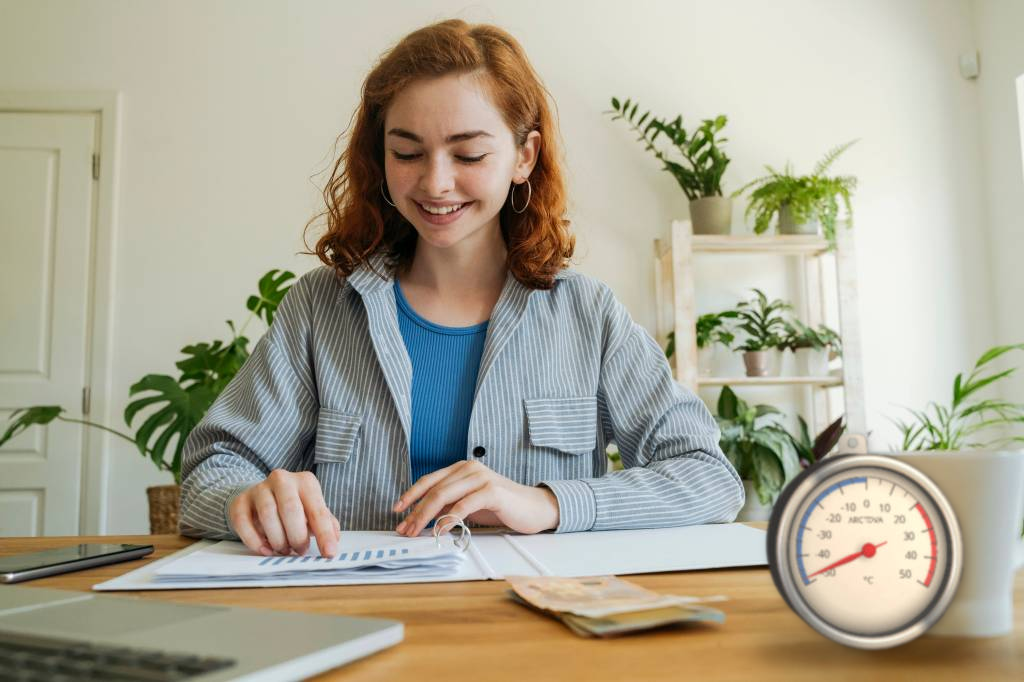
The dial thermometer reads {"value": -47.5, "unit": "°C"}
